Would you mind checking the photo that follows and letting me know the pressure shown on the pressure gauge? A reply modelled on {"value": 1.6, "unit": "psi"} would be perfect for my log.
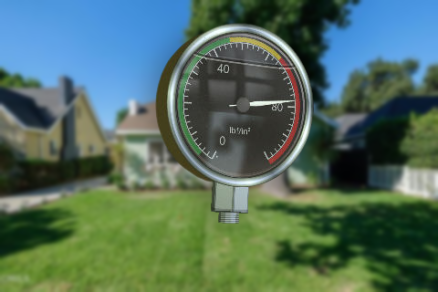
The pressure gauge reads {"value": 78, "unit": "psi"}
